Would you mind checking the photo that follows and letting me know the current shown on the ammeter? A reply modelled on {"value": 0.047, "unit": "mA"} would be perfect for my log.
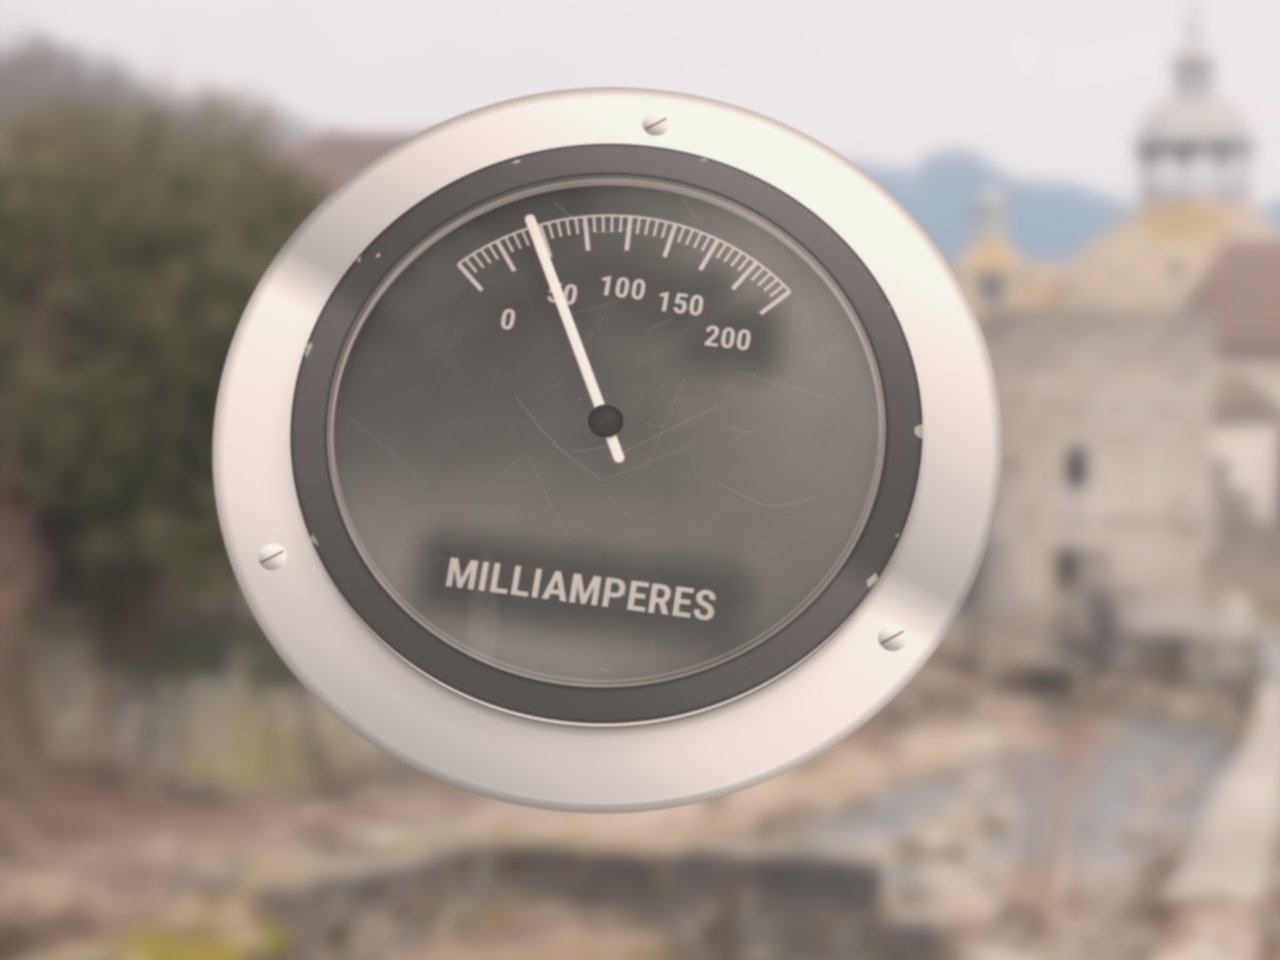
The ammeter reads {"value": 45, "unit": "mA"}
